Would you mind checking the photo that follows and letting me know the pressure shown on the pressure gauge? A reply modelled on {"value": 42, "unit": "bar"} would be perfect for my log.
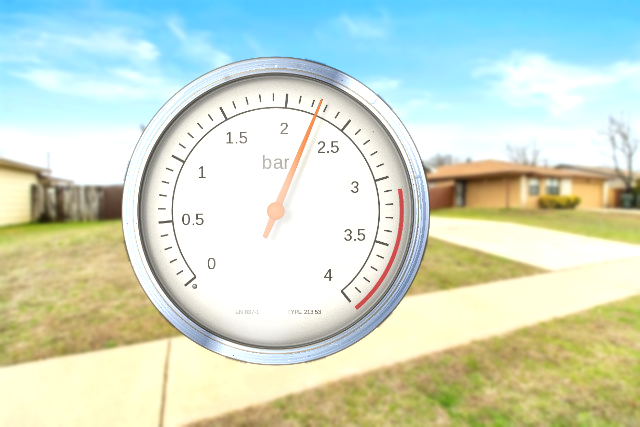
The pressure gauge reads {"value": 2.25, "unit": "bar"}
